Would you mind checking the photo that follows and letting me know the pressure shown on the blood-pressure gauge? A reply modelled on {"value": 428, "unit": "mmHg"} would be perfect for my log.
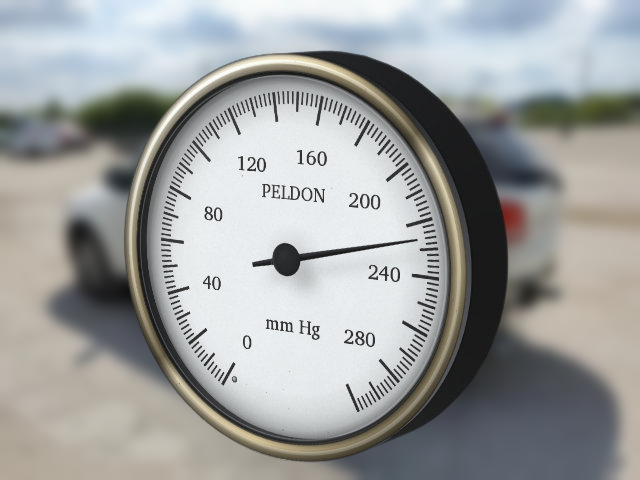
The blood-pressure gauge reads {"value": 226, "unit": "mmHg"}
